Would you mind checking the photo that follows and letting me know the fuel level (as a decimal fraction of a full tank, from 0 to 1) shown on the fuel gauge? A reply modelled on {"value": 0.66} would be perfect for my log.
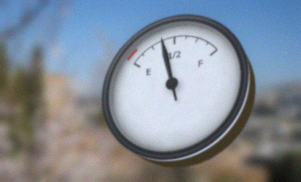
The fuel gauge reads {"value": 0.375}
